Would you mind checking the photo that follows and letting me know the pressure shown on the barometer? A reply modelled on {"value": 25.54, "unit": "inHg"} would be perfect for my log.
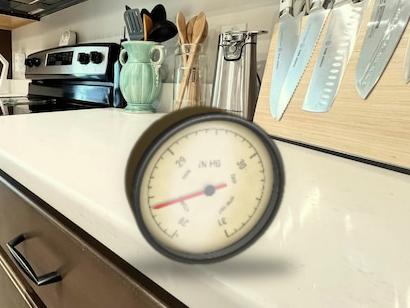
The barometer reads {"value": 28.4, "unit": "inHg"}
